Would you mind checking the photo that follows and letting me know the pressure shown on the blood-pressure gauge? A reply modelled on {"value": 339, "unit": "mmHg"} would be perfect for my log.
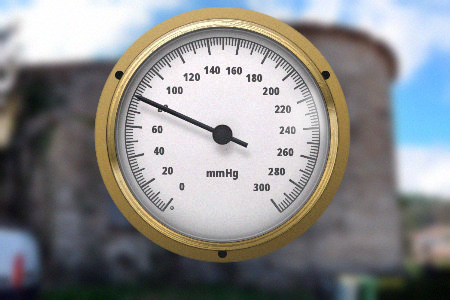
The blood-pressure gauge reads {"value": 80, "unit": "mmHg"}
